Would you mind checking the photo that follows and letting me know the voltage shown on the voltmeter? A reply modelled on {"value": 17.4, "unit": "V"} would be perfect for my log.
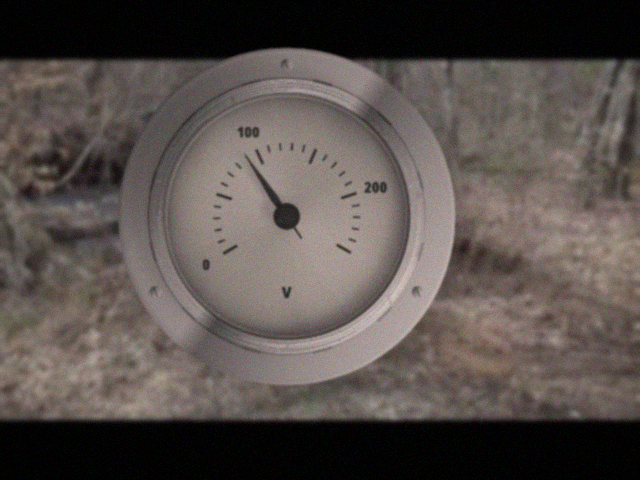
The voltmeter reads {"value": 90, "unit": "V"}
